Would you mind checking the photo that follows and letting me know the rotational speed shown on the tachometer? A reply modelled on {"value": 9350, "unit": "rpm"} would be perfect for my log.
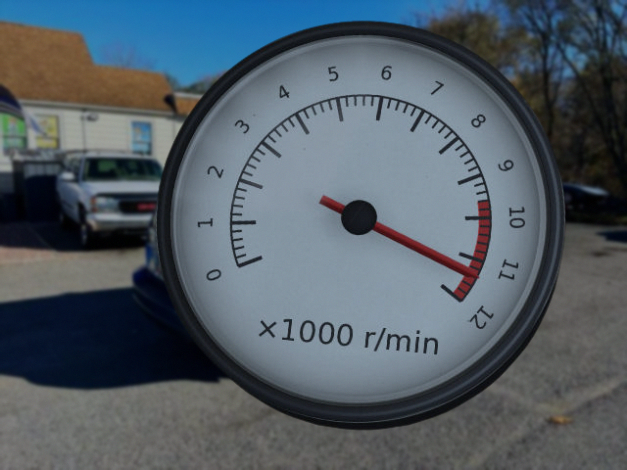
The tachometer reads {"value": 11400, "unit": "rpm"}
